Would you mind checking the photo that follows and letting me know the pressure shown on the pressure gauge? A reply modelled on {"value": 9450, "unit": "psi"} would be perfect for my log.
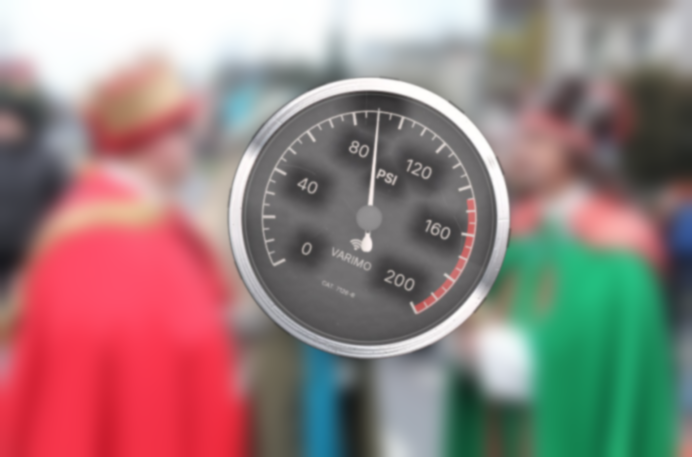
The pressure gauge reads {"value": 90, "unit": "psi"}
